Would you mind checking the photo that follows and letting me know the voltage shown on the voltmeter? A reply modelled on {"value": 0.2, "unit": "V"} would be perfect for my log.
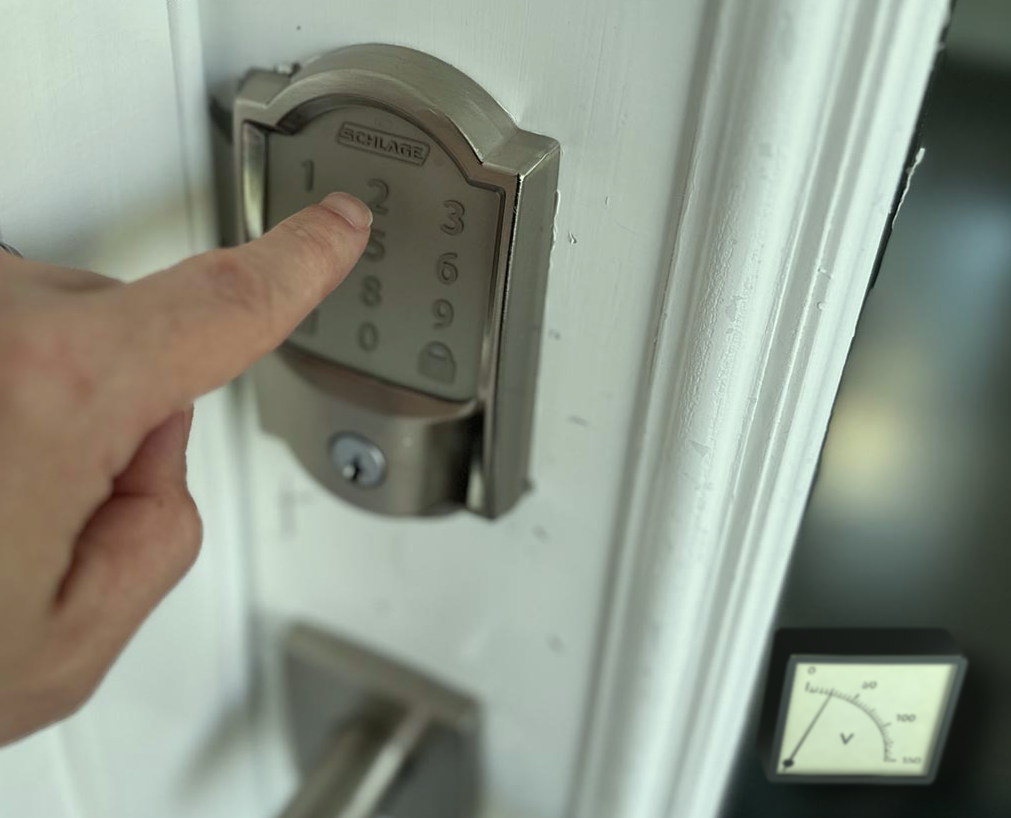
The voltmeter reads {"value": 25, "unit": "V"}
